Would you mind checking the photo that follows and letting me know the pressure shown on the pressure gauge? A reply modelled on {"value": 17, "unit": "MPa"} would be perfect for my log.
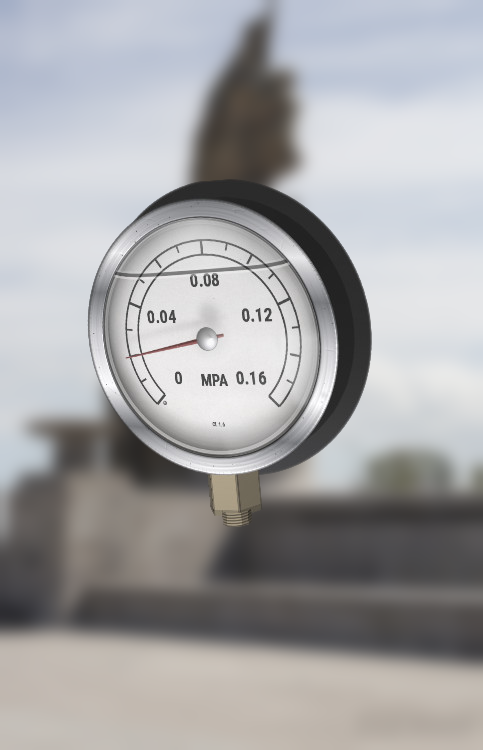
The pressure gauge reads {"value": 0.02, "unit": "MPa"}
